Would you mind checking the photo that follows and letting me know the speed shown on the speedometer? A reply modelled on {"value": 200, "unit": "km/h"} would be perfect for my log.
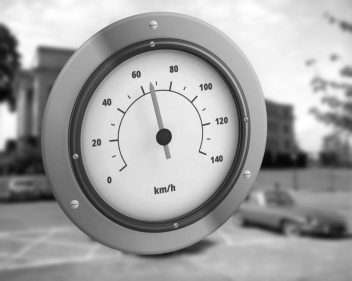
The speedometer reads {"value": 65, "unit": "km/h"}
